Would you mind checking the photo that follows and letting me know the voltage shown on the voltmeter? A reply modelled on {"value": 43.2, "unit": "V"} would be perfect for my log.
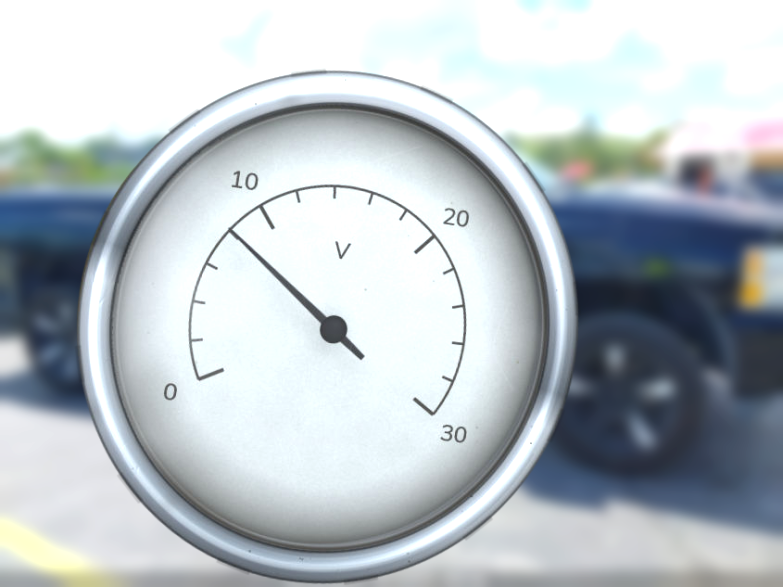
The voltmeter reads {"value": 8, "unit": "V"}
